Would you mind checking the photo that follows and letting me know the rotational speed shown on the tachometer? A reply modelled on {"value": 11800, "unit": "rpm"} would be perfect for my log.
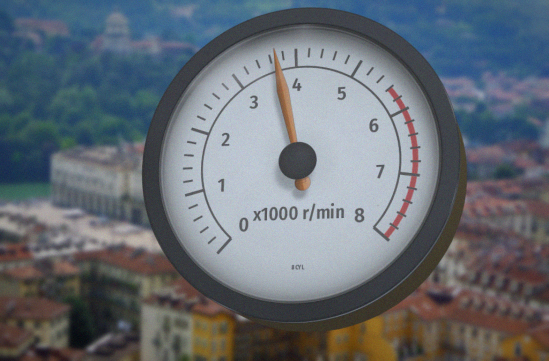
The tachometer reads {"value": 3700, "unit": "rpm"}
